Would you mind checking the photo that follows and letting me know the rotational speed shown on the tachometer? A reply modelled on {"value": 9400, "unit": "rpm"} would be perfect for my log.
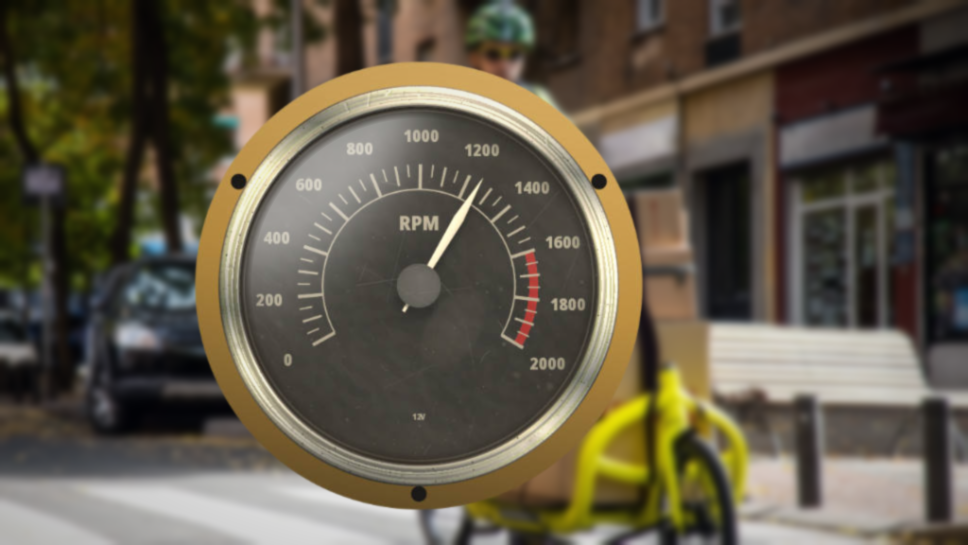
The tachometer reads {"value": 1250, "unit": "rpm"}
